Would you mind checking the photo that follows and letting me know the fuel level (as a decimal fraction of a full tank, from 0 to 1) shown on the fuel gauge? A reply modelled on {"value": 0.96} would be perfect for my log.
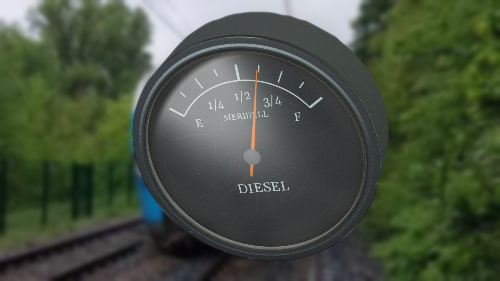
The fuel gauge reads {"value": 0.625}
